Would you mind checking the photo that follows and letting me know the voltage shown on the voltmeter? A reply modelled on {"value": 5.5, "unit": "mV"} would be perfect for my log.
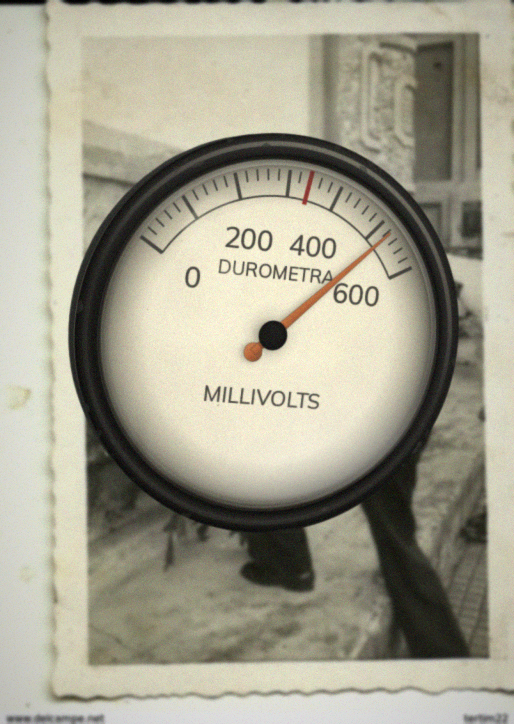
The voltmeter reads {"value": 520, "unit": "mV"}
